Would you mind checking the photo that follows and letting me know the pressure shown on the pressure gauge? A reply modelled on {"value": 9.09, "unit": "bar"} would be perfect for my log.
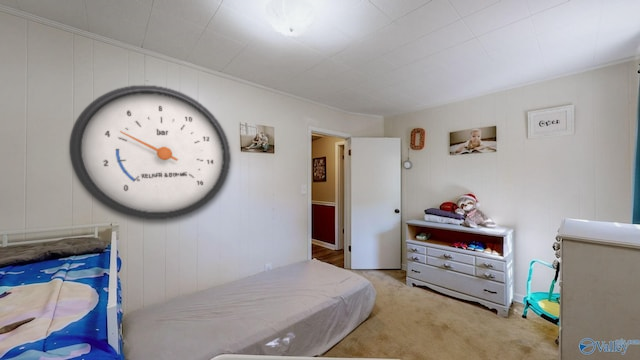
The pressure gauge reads {"value": 4.5, "unit": "bar"}
